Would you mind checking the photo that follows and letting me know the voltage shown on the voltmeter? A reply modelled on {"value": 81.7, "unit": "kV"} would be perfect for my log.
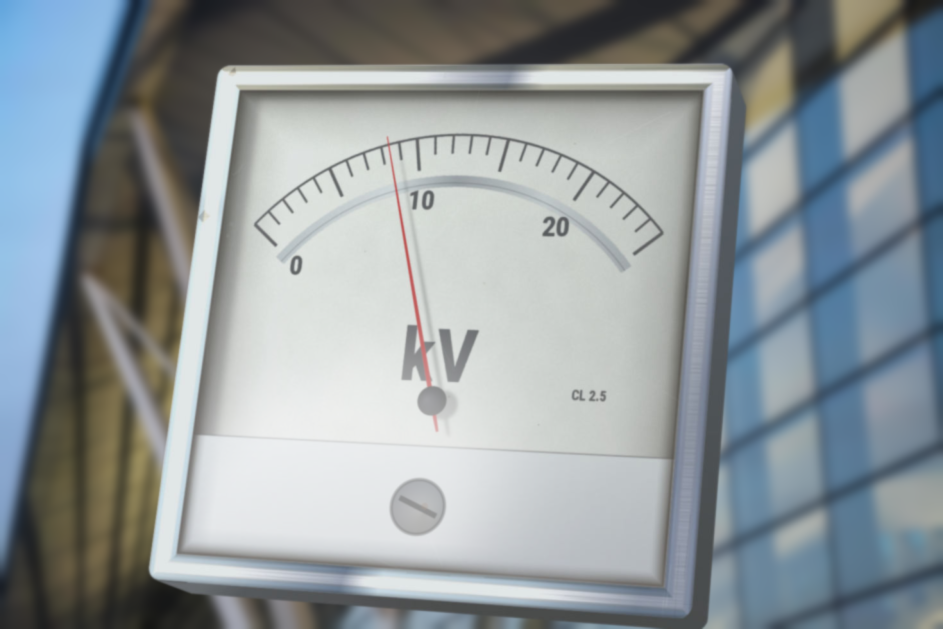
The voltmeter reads {"value": 8.5, "unit": "kV"}
